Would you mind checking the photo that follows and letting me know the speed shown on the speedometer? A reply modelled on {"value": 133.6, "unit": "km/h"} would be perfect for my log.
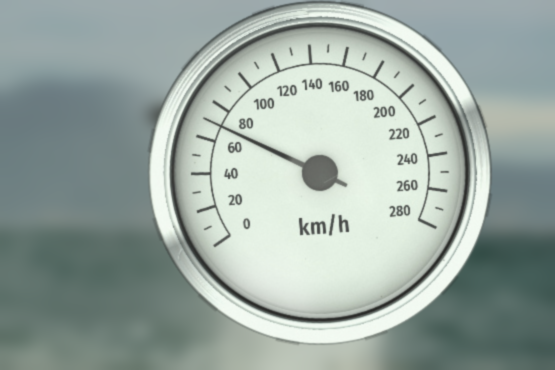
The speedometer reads {"value": 70, "unit": "km/h"}
